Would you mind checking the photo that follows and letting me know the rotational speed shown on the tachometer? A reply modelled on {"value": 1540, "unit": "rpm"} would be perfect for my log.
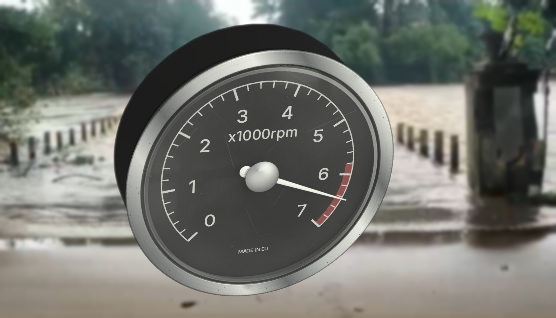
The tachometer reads {"value": 6400, "unit": "rpm"}
